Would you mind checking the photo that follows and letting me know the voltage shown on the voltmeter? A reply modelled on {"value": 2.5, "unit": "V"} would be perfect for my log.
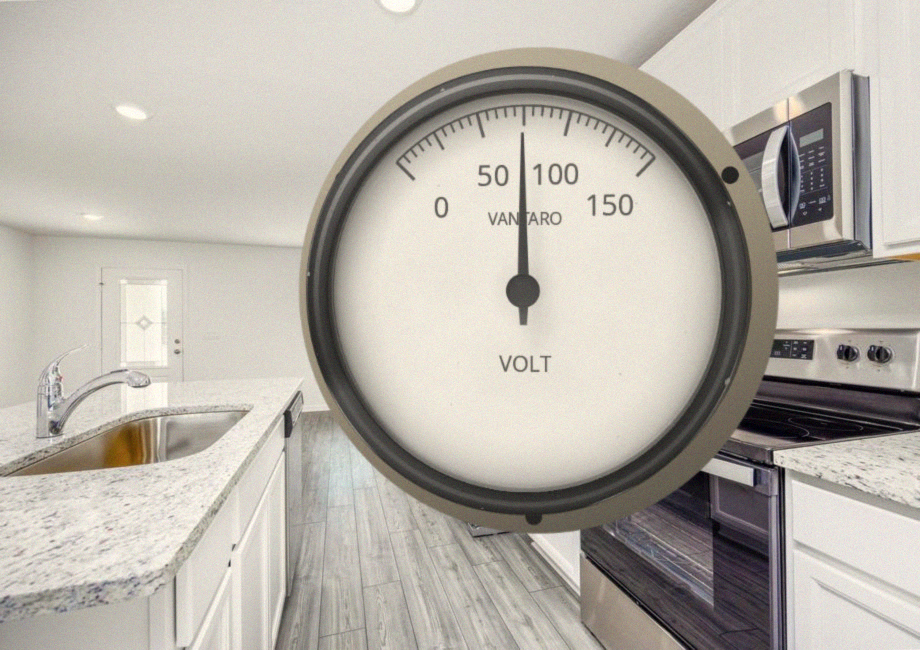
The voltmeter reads {"value": 75, "unit": "V"}
